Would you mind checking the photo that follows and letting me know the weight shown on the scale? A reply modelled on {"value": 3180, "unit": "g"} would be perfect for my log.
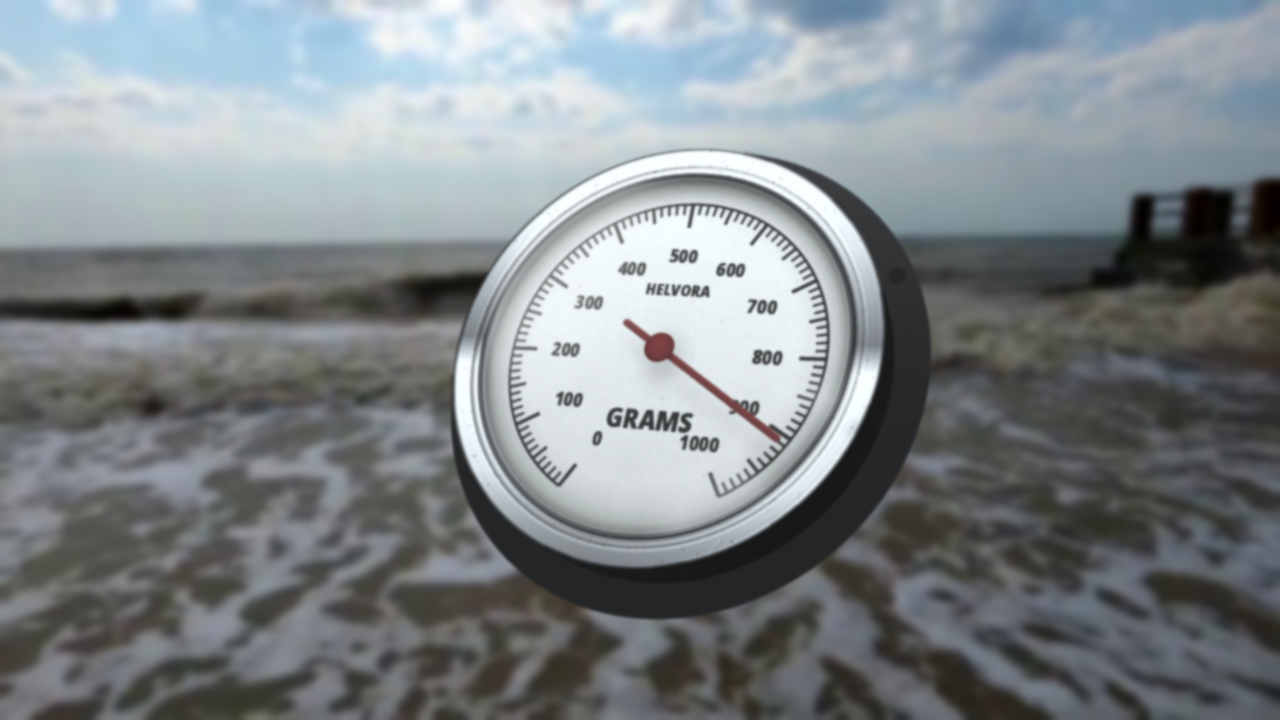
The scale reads {"value": 910, "unit": "g"}
